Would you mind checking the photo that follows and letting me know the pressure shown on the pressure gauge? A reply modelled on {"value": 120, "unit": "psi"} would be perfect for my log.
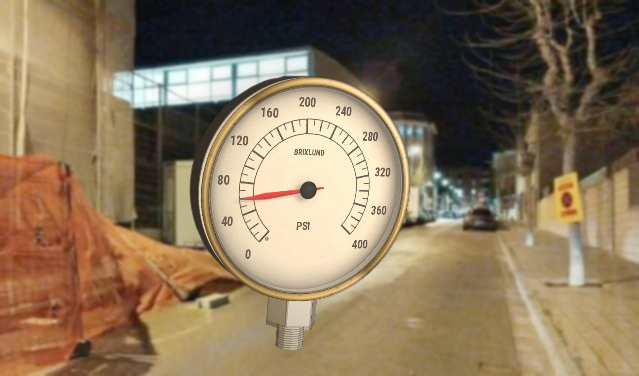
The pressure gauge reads {"value": 60, "unit": "psi"}
